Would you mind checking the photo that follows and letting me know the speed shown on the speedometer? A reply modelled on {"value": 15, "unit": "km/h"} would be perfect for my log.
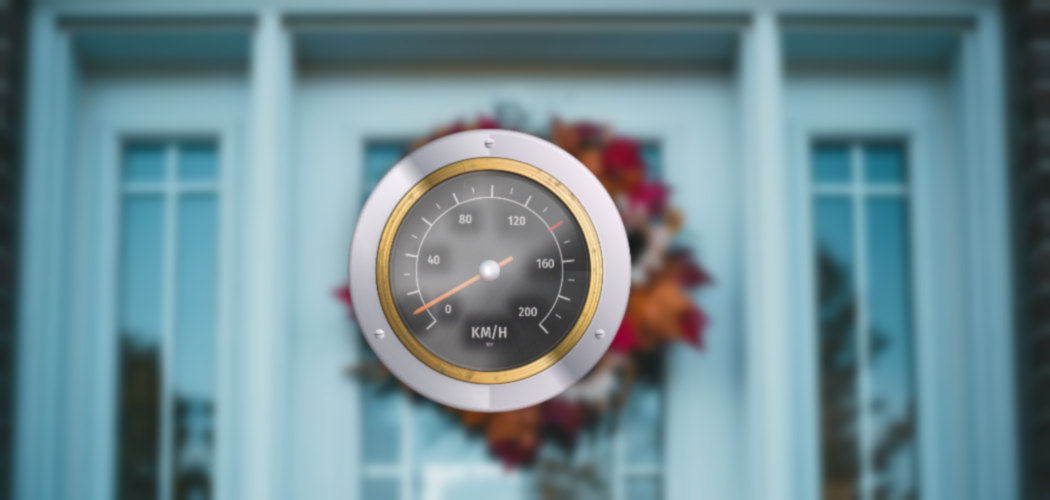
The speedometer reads {"value": 10, "unit": "km/h"}
